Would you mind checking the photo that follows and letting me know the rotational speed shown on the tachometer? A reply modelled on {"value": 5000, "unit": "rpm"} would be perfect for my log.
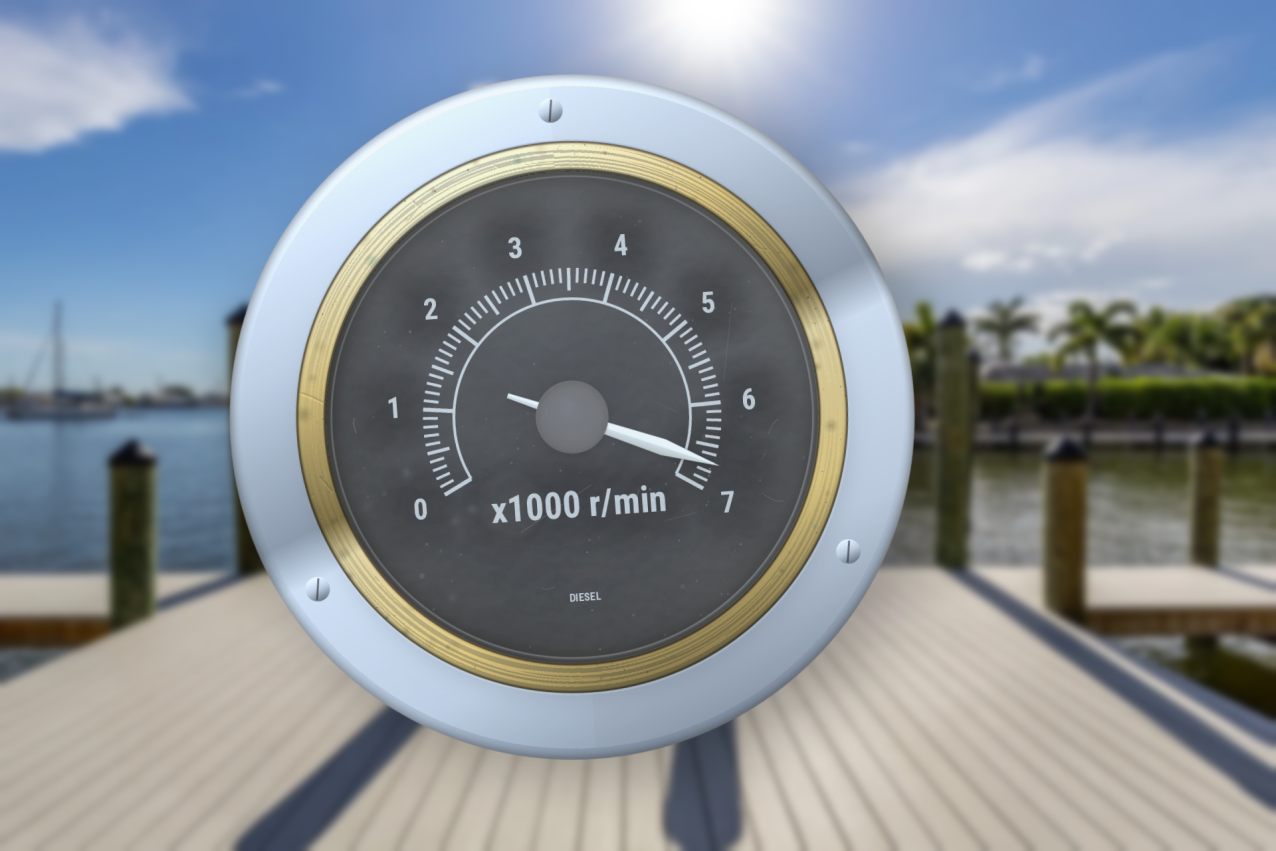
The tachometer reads {"value": 6700, "unit": "rpm"}
